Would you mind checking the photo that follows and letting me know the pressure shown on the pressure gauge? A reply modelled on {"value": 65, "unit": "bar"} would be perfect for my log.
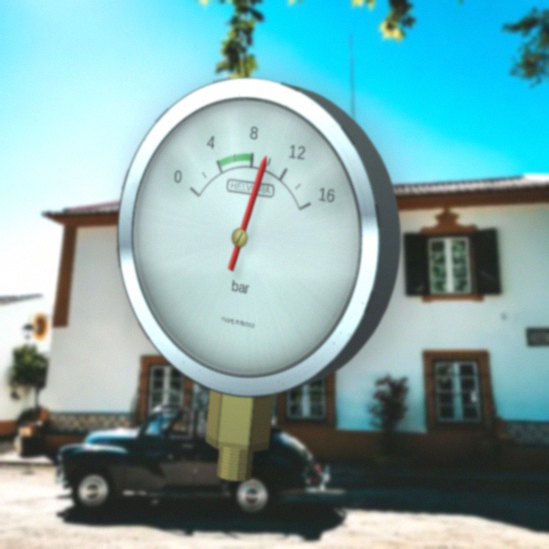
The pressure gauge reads {"value": 10, "unit": "bar"}
